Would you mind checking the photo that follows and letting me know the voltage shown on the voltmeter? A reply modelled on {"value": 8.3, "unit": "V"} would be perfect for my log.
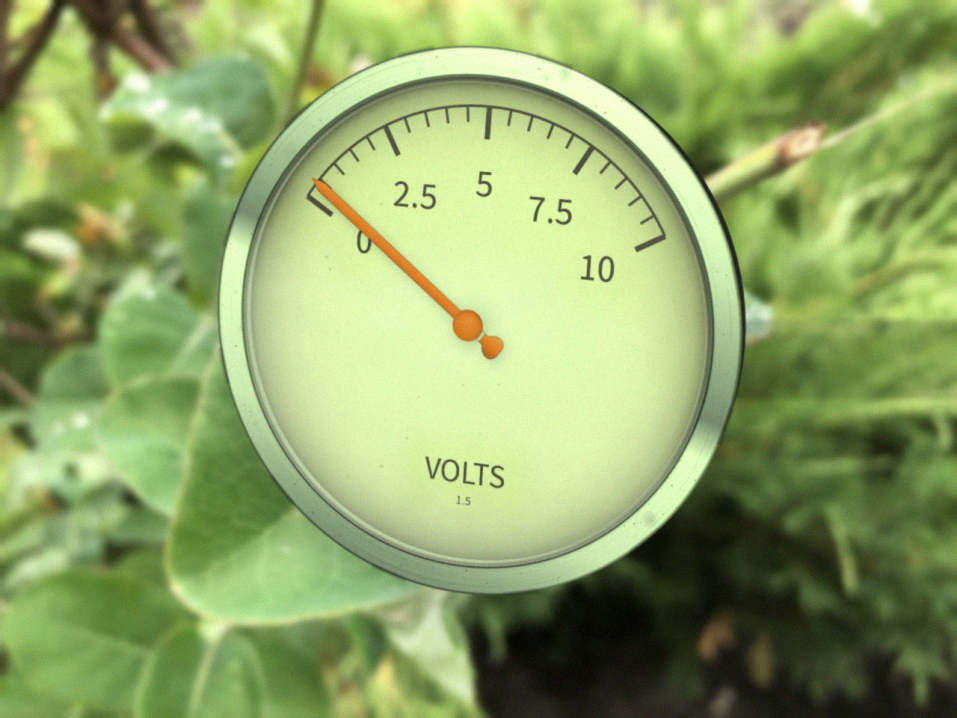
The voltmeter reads {"value": 0.5, "unit": "V"}
